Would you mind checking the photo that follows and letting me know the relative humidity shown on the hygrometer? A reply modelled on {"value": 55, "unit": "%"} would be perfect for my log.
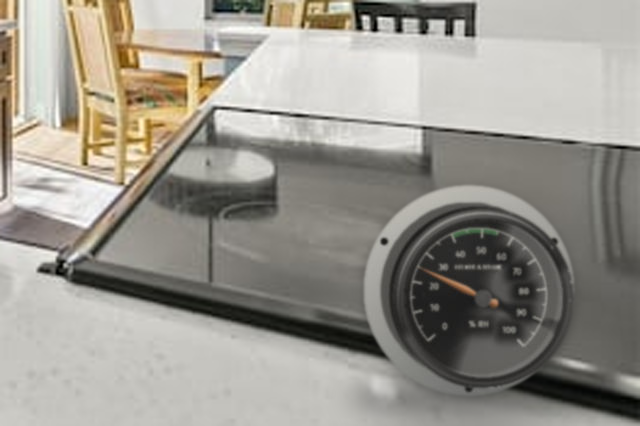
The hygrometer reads {"value": 25, "unit": "%"}
